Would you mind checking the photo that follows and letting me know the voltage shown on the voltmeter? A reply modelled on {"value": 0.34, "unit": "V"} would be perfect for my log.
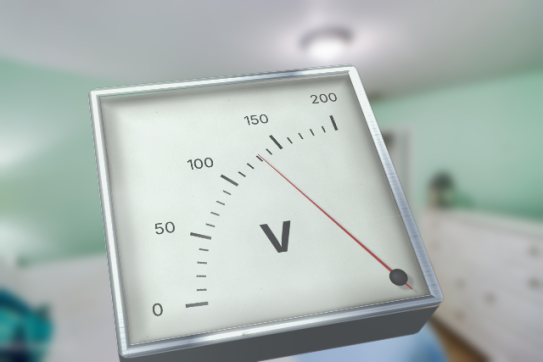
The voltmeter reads {"value": 130, "unit": "V"}
